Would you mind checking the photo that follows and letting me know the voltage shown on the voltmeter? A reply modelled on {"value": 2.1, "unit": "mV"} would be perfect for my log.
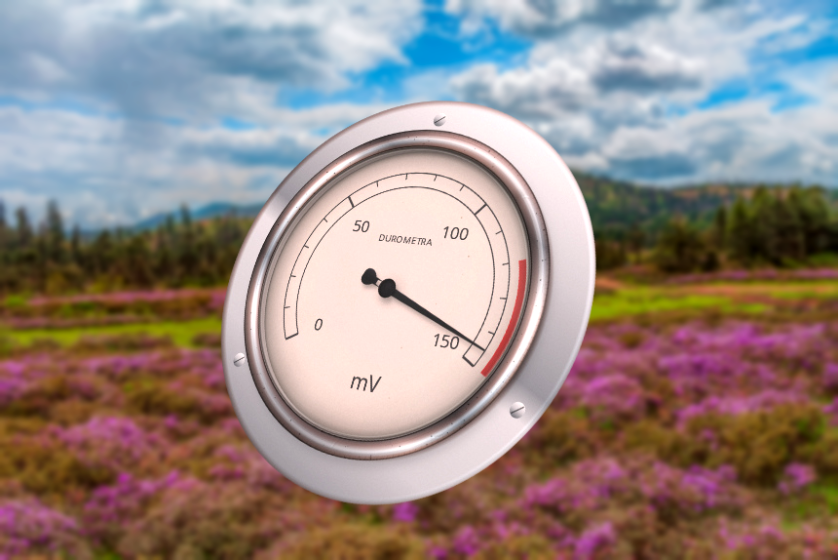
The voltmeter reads {"value": 145, "unit": "mV"}
